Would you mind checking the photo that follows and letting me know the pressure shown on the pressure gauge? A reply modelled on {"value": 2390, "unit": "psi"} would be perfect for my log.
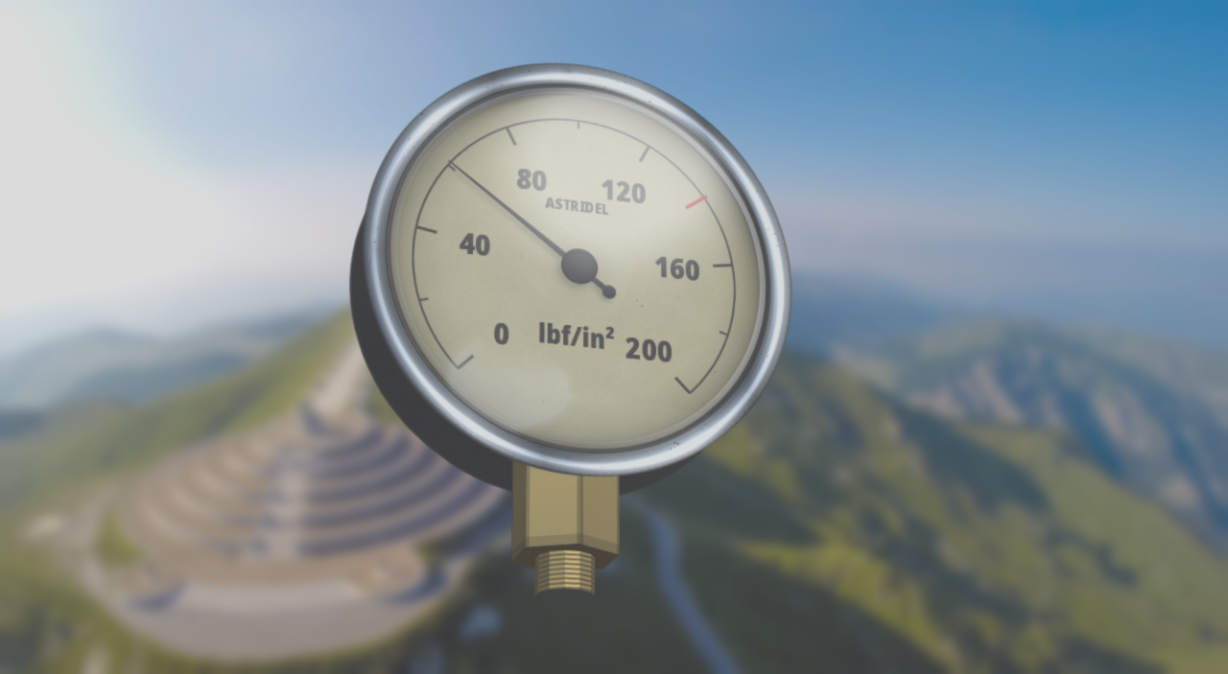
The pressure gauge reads {"value": 60, "unit": "psi"}
